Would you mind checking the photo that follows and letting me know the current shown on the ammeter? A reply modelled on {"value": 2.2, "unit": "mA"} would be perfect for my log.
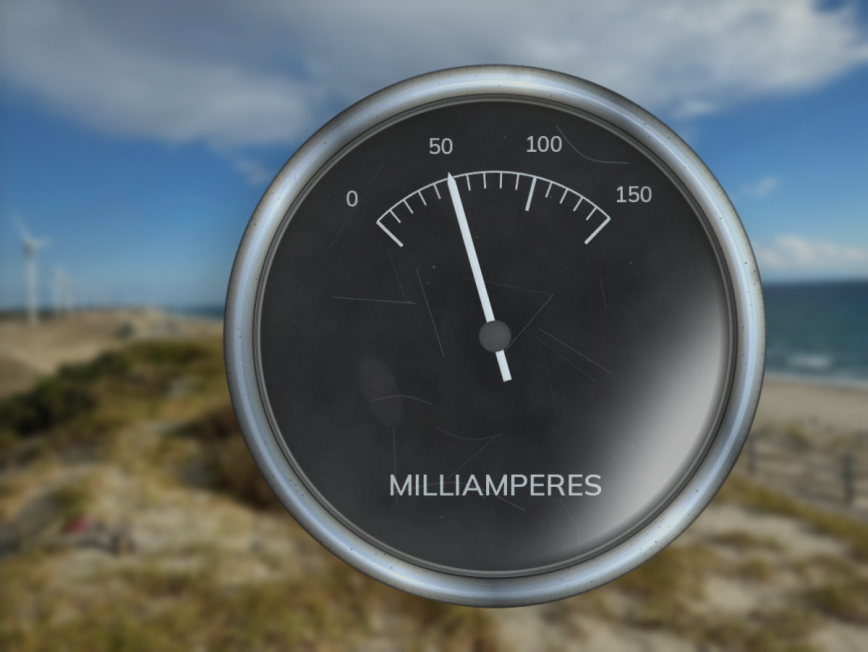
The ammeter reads {"value": 50, "unit": "mA"}
